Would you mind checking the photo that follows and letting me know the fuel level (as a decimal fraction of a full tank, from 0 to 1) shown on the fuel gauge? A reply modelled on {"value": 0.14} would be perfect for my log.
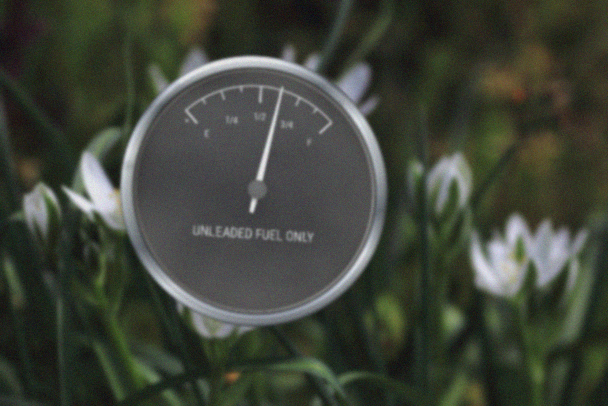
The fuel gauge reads {"value": 0.625}
